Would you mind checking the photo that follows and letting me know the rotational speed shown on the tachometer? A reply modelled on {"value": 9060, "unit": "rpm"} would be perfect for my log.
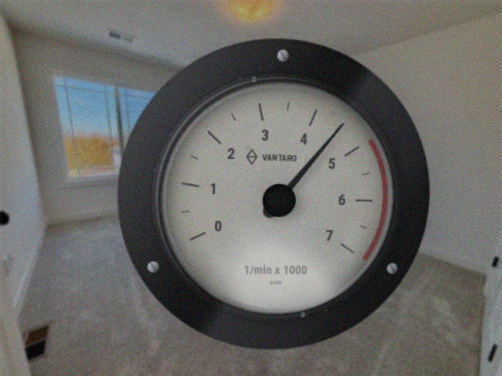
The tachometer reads {"value": 4500, "unit": "rpm"}
